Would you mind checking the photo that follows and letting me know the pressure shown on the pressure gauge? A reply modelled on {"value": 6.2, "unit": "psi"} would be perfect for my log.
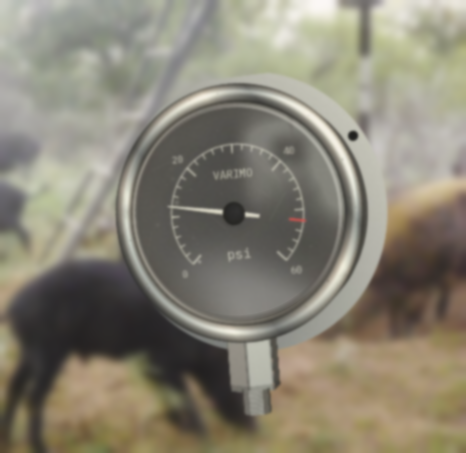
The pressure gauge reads {"value": 12, "unit": "psi"}
